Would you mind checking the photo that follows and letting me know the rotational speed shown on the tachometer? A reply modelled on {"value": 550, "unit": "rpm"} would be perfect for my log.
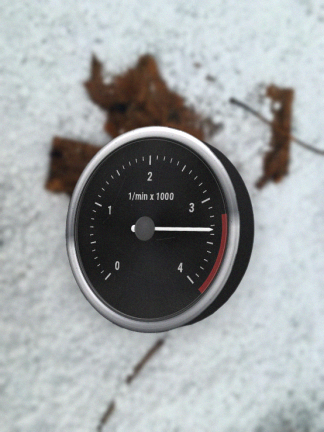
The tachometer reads {"value": 3350, "unit": "rpm"}
